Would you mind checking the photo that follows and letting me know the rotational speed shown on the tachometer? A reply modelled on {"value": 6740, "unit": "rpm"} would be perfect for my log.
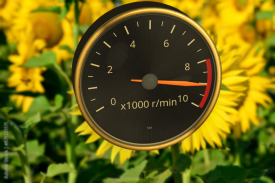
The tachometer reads {"value": 9000, "unit": "rpm"}
